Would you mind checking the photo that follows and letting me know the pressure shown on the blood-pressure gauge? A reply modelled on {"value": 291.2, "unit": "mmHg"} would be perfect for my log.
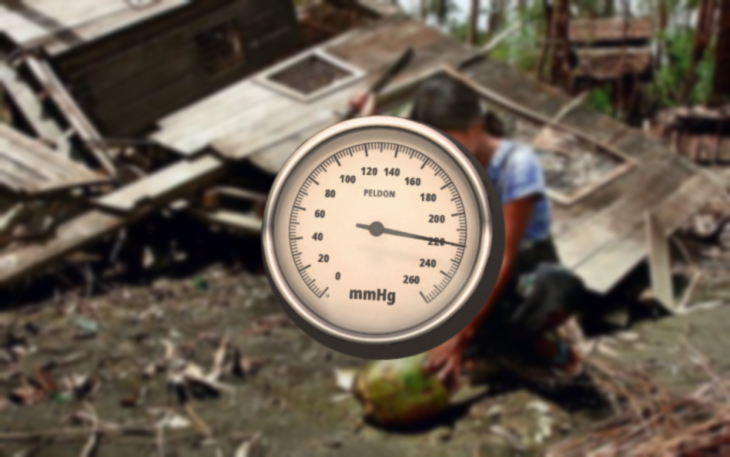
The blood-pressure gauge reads {"value": 220, "unit": "mmHg"}
